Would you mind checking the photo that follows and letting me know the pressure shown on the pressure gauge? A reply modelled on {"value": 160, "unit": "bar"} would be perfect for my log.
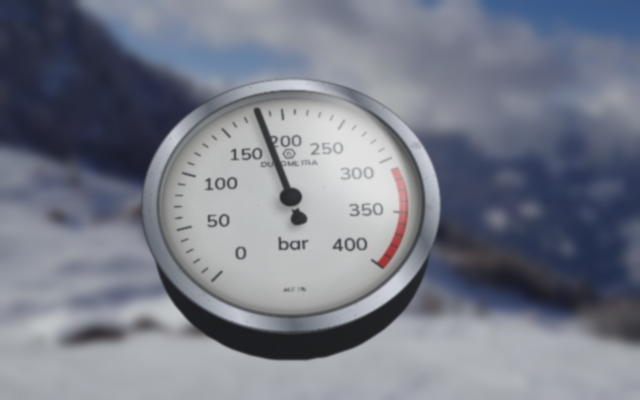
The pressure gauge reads {"value": 180, "unit": "bar"}
